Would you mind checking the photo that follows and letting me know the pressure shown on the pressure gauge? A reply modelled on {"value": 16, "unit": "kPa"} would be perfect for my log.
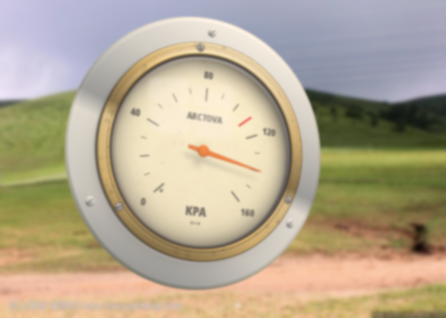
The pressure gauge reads {"value": 140, "unit": "kPa"}
